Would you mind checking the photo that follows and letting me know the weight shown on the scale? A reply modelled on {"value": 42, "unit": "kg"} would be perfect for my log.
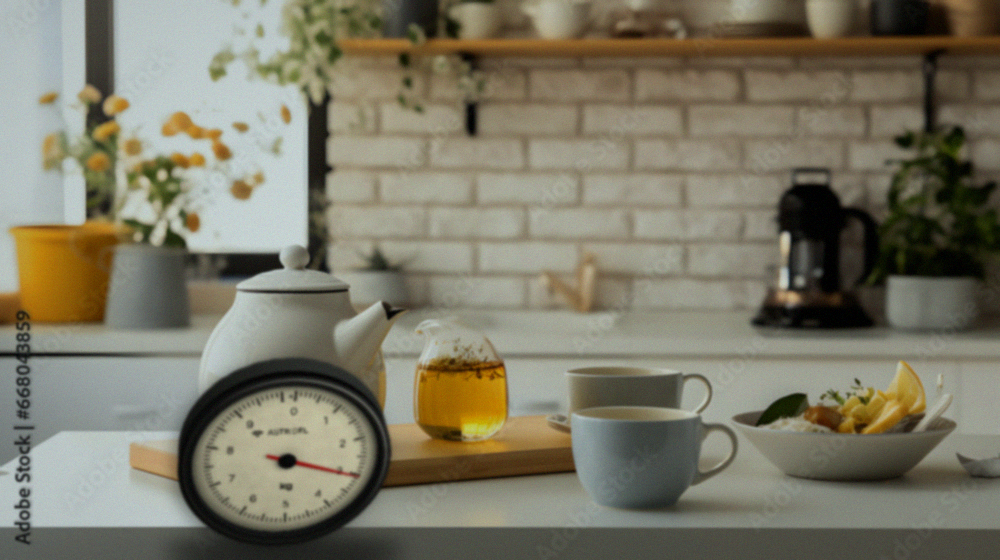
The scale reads {"value": 3, "unit": "kg"}
